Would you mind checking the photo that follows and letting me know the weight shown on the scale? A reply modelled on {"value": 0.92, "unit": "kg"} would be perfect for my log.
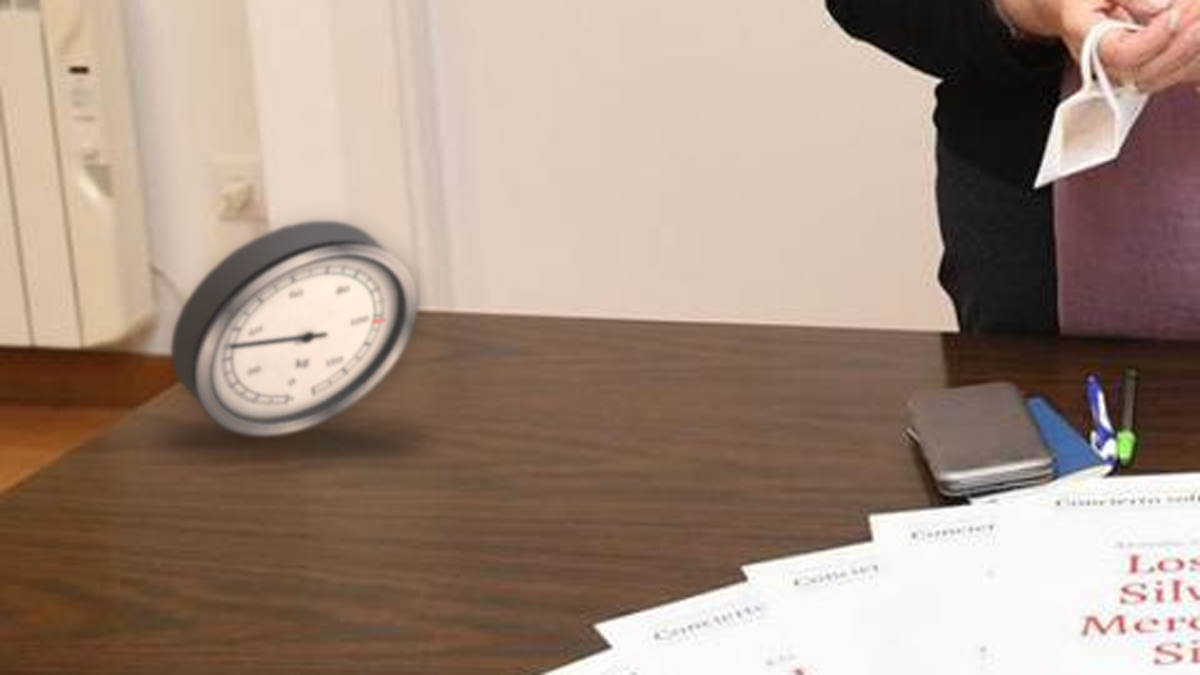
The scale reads {"value": 35, "unit": "kg"}
